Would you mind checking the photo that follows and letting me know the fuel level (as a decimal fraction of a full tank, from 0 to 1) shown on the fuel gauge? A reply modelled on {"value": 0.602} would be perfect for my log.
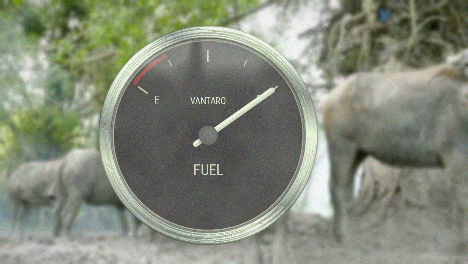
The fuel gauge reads {"value": 1}
